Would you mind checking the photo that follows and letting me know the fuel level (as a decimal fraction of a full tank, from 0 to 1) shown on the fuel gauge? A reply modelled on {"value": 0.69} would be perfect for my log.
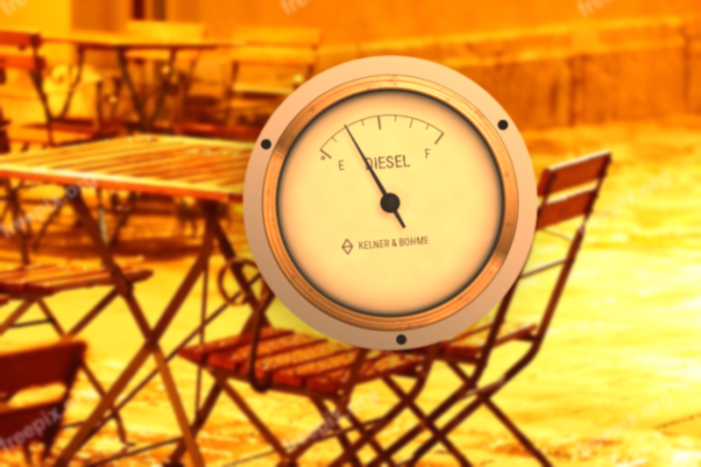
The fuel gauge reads {"value": 0.25}
